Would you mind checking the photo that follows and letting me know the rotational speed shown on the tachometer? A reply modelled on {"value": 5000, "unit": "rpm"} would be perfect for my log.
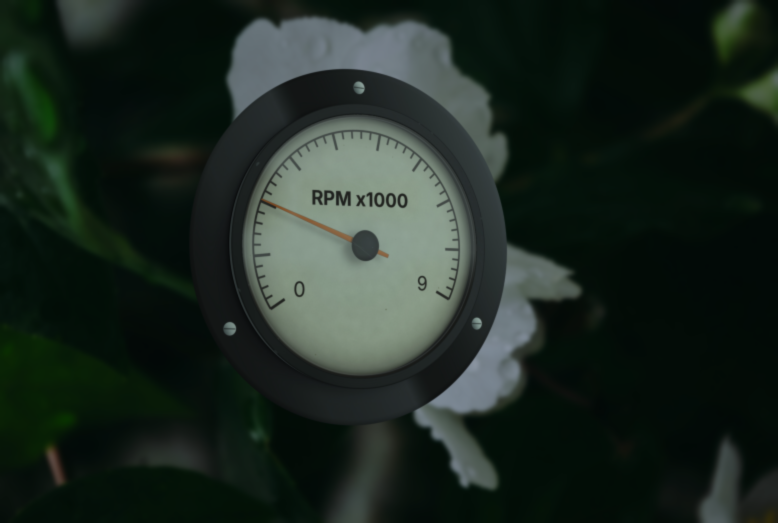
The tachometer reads {"value": 2000, "unit": "rpm"}
